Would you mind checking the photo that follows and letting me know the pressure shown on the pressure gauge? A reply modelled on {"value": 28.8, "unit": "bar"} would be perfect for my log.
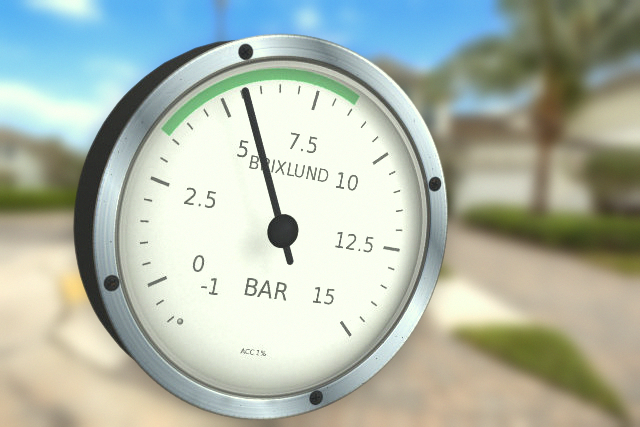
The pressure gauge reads {"value": 5.5, "unit": "bar"}
